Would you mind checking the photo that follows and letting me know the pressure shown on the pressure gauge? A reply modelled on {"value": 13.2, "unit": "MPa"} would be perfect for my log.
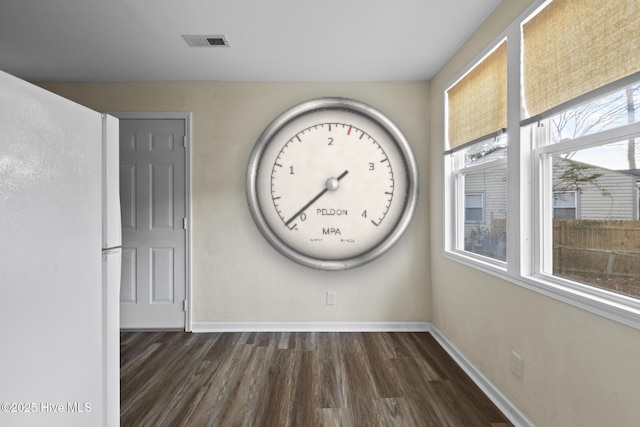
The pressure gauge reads {"value": 0.1, "unit": "MPa"}
